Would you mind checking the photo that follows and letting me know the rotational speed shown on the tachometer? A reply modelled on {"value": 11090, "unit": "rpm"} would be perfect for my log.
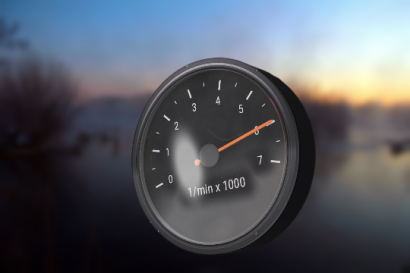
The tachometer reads {"value": 6000, "unit": "rpm"}
